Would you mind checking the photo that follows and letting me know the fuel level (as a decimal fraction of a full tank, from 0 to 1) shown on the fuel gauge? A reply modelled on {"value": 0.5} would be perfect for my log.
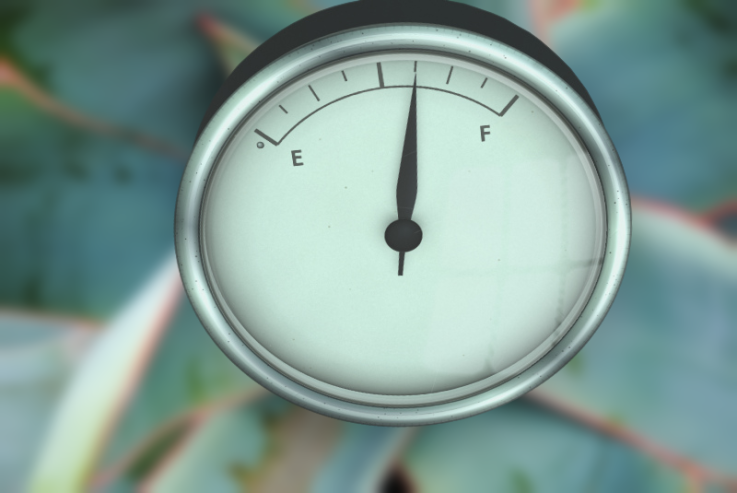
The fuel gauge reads {"value": 0.625}
